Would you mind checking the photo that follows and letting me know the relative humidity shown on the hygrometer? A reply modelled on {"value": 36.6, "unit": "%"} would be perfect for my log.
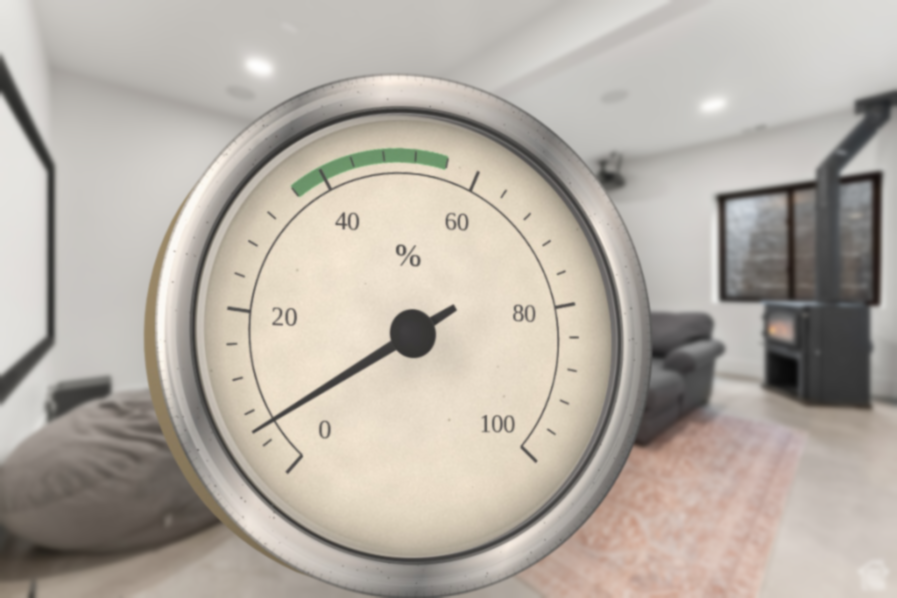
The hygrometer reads {"value": 6, "unit": "%"}
